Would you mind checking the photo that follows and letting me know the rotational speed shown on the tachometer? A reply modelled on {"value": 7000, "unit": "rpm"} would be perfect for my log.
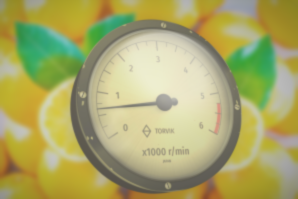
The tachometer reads {"value": 625, "unit": "rpm"}
